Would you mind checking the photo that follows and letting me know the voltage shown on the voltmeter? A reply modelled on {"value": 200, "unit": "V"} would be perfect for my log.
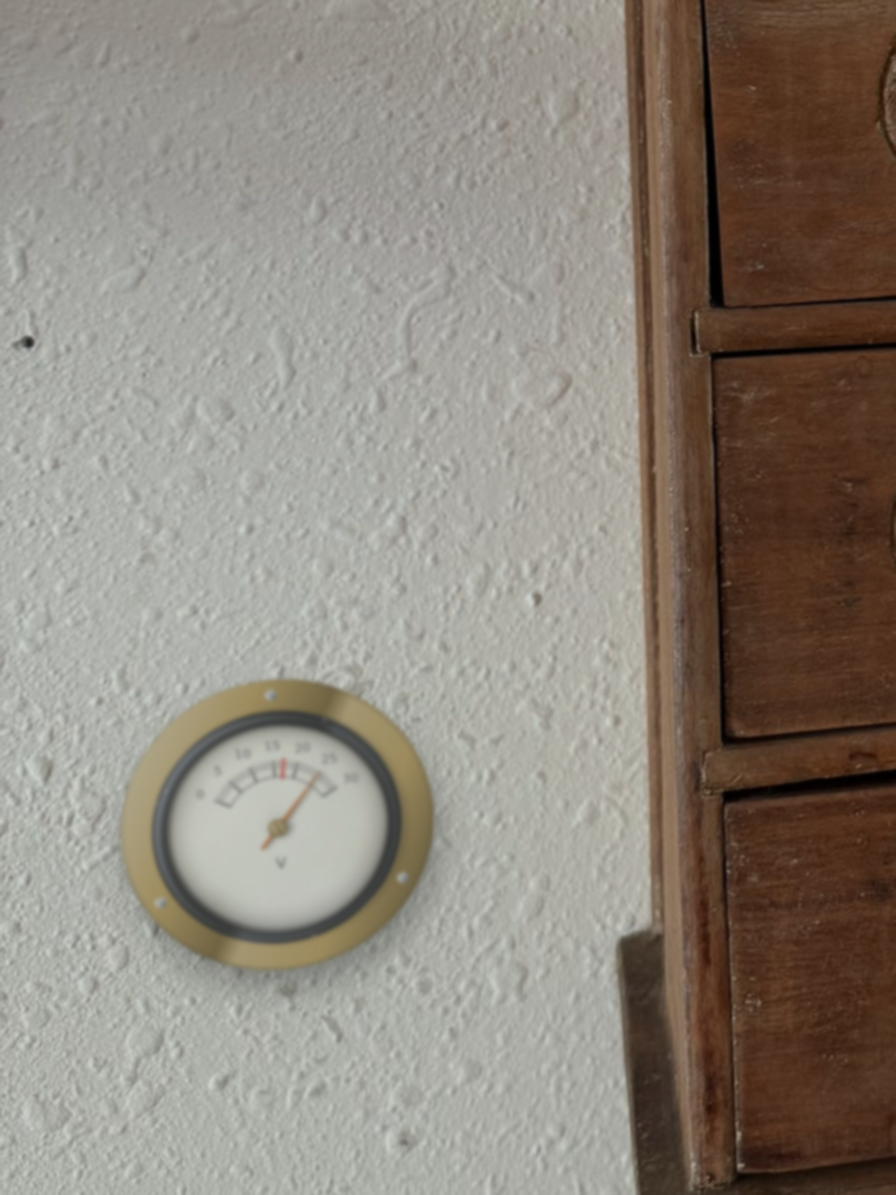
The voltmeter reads {"value": 25, "unit": "V"}
